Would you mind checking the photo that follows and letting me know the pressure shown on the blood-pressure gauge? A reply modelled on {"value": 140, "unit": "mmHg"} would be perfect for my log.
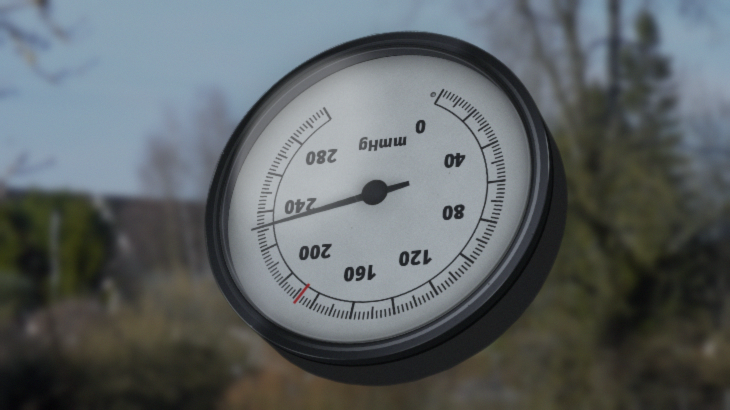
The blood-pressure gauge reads {"value": 230, "unit": "mmHg"}
